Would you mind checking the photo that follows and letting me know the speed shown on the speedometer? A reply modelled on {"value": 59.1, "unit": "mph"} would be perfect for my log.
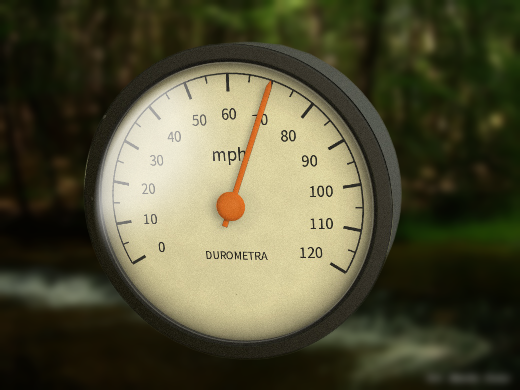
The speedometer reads {"value": 70, "unit": "mph"}
